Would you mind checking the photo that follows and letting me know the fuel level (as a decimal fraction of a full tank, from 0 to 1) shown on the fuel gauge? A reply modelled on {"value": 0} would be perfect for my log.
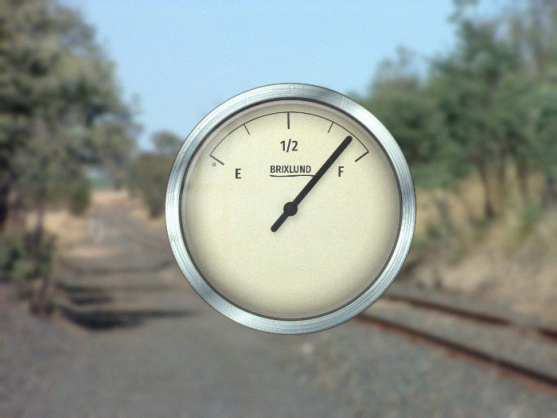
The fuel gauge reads {"value": 0.875}
